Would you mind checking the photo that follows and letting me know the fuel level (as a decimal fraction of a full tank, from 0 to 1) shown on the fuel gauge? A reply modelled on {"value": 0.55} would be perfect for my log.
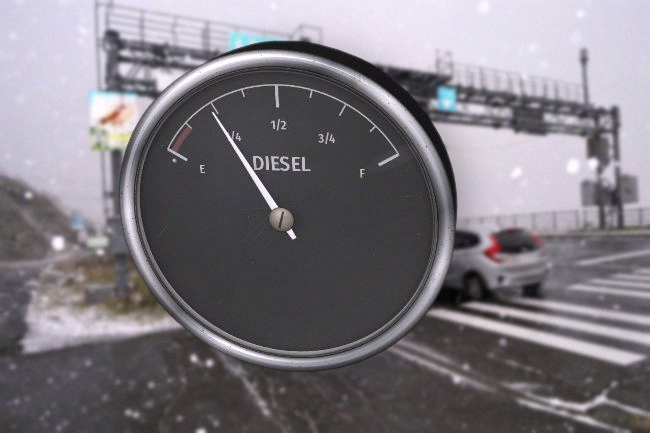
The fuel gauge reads {"value": 0.25}
